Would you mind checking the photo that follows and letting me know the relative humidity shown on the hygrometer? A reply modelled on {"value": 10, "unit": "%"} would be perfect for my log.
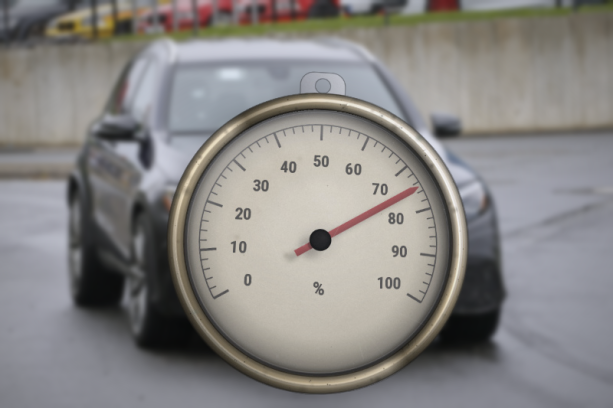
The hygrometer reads {"value": 75, "unit": "%"}
